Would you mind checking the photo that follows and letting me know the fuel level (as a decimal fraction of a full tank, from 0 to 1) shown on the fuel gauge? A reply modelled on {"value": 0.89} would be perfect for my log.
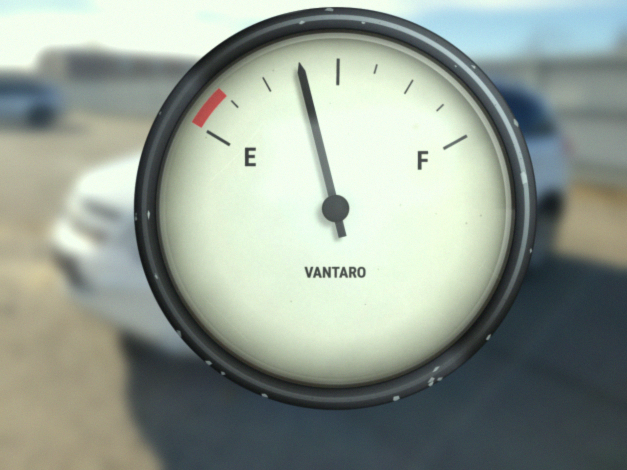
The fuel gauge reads {"value": 0.375}
